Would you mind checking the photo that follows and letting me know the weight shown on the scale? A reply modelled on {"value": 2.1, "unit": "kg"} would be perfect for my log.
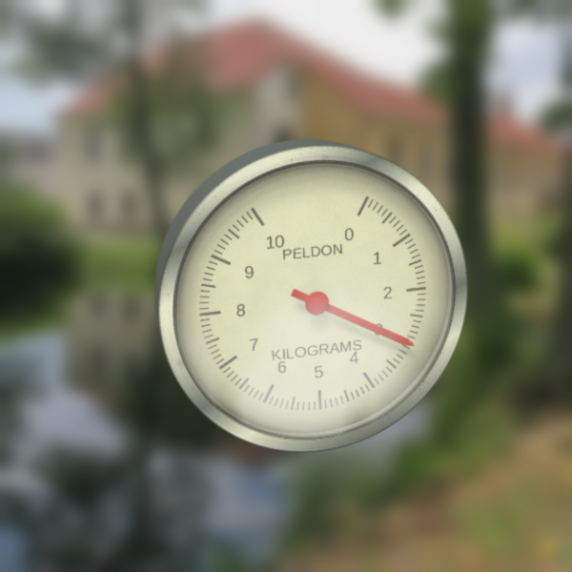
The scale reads {"value": 3, "unit": "kg"}
